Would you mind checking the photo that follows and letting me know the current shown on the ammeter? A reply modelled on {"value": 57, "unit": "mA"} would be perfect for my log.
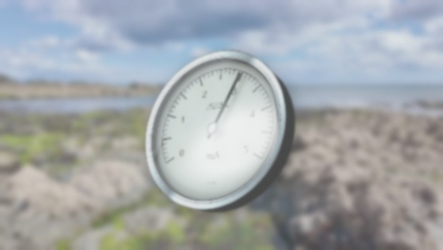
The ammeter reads {"value": 3, "unit": "mA"}
